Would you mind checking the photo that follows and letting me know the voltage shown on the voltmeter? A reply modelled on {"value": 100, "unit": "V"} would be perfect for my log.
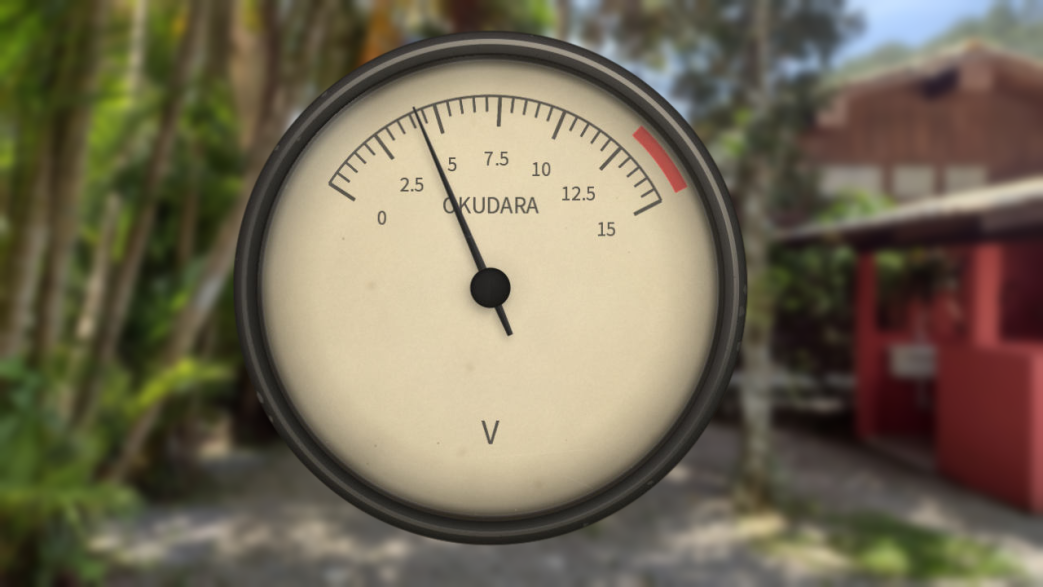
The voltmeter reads {"value": 4.25, "unit": "V"}
